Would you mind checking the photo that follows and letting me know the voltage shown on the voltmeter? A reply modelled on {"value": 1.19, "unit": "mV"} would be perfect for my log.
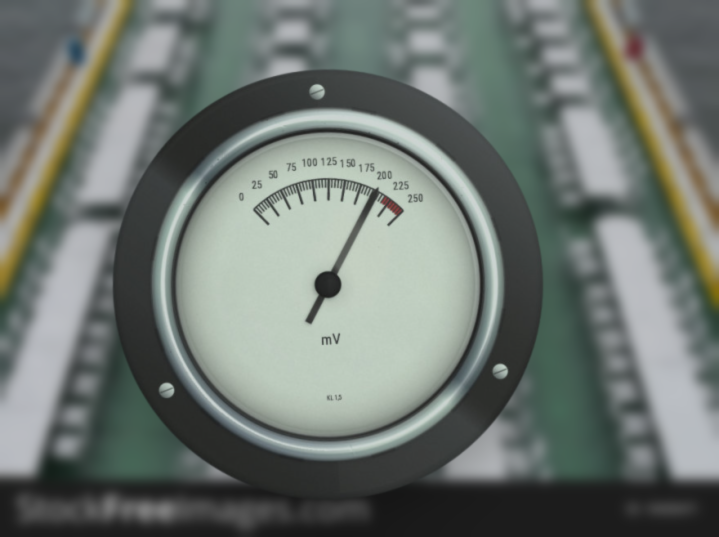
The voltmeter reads {"value": 200, "unit": "mV"}
